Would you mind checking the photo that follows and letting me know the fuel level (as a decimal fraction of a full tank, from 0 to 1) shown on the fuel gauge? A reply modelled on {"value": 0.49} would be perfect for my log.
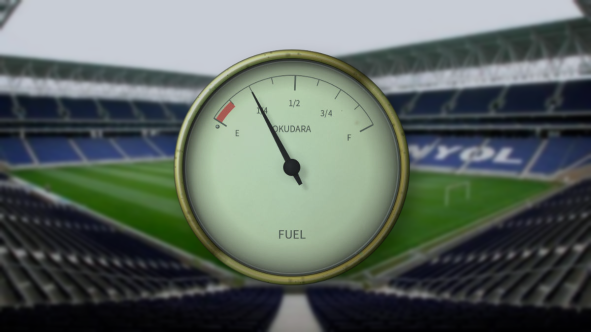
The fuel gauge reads {"value": 0.25}
